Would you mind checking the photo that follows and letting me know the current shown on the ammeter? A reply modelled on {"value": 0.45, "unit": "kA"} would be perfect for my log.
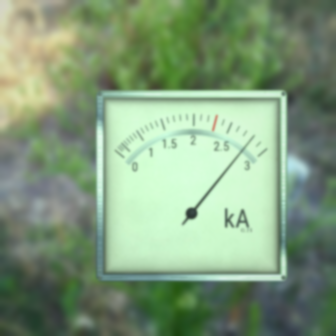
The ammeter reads {"value": 2.8, "unit": "kA"}
